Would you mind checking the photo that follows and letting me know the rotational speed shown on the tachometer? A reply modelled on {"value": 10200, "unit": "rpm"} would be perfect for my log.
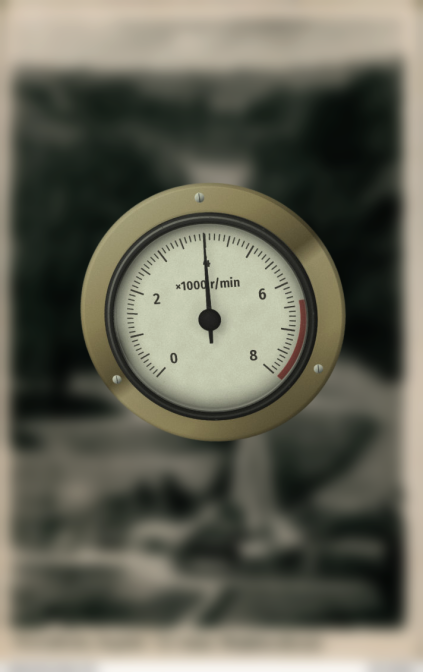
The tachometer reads {"value": 4000, "unit": "rpm"}
